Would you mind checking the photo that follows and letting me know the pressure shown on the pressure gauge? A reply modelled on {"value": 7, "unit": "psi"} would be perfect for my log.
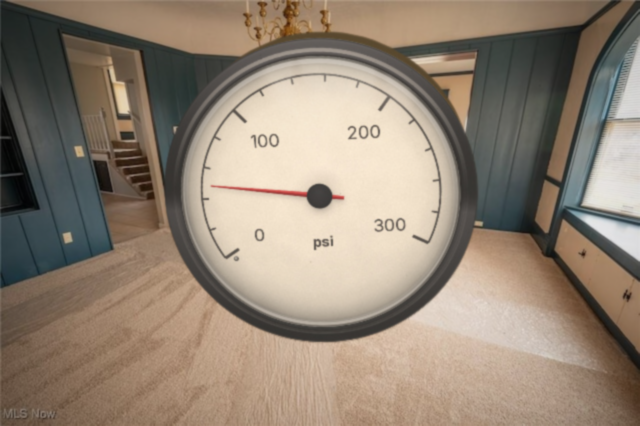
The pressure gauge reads {"value": 50, "unit": "psi"}
